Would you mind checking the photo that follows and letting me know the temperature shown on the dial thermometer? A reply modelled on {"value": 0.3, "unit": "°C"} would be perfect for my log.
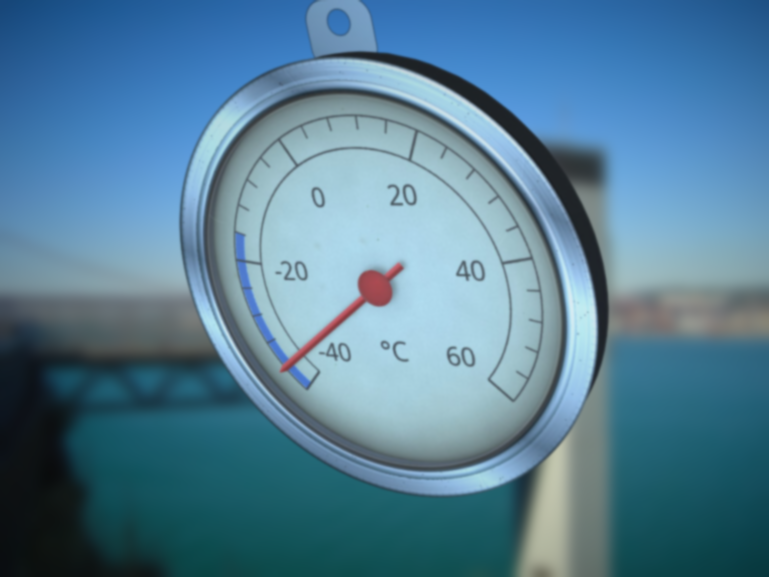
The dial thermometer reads {"value": -36, "unit": "°C"}
